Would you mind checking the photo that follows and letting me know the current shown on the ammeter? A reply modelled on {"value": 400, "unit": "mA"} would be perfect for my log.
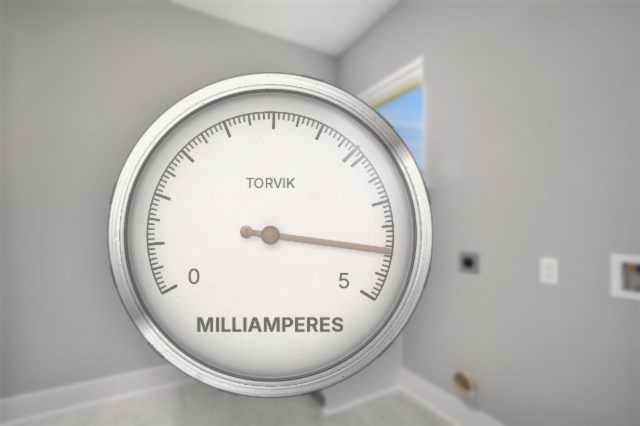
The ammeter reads {"value": 4.5, "unit": "mA"}
